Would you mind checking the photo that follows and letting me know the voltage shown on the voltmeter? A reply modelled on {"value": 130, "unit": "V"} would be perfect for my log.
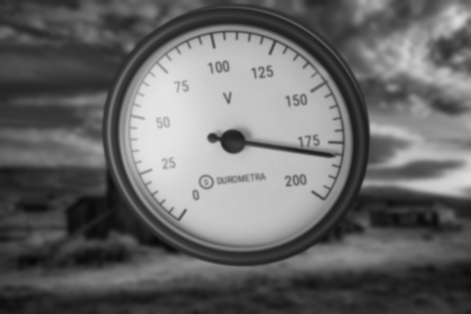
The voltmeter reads {"value": 180, "unit": "V"}
